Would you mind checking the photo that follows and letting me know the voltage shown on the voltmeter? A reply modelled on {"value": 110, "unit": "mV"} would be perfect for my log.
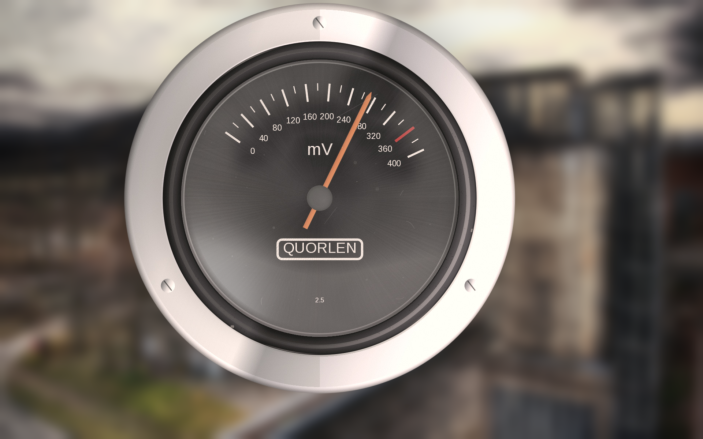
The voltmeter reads {"value": 270, "unit": "mV"}
